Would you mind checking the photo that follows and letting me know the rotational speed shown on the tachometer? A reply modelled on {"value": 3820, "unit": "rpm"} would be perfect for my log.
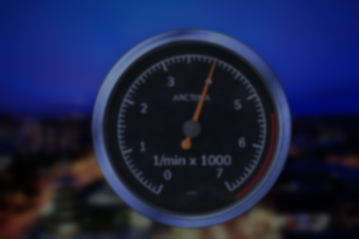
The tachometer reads {"value": 4000, "unit": "rpm"}
